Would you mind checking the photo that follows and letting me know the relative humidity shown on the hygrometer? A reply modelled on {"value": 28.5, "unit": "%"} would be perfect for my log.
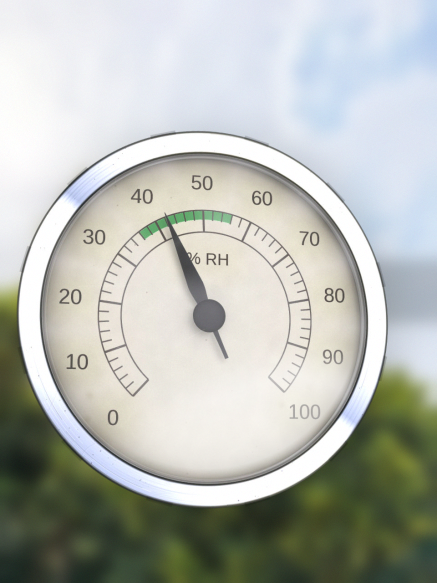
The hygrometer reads {"value": 42, "unit": "%"}
